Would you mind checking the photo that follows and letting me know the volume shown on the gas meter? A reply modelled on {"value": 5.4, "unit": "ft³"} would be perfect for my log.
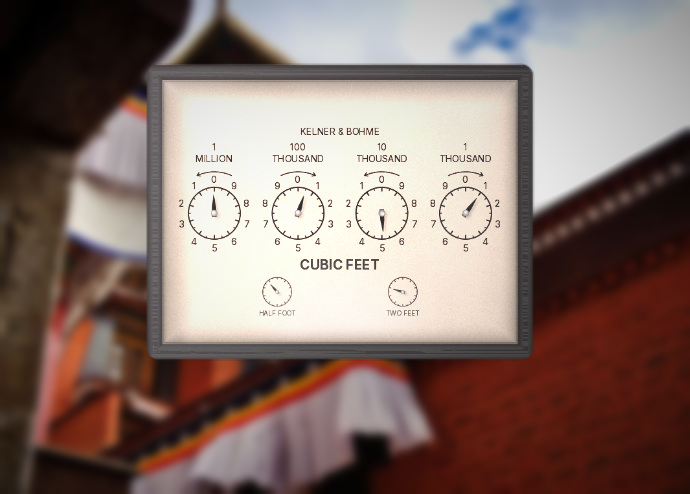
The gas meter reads {"value": 5100, "unit": "ft³"}
